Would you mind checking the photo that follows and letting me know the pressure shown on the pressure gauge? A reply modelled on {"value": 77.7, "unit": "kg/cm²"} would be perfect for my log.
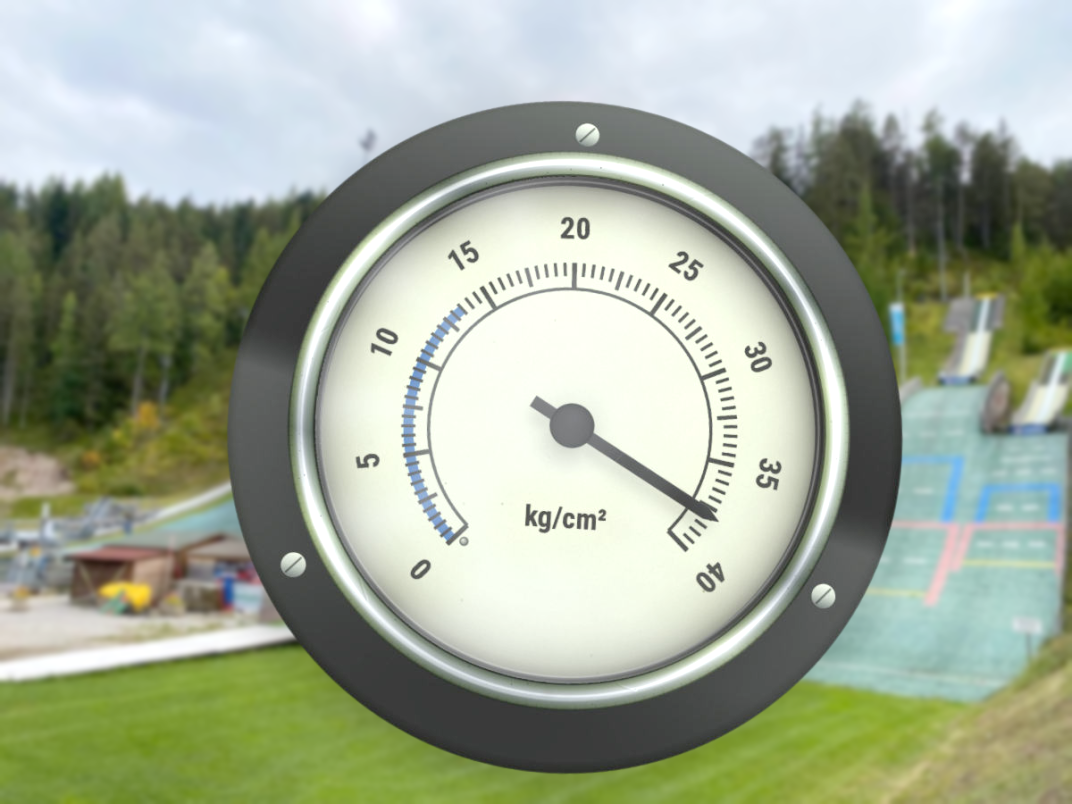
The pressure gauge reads {"value": 38, "unit": "kg/cm²"}
